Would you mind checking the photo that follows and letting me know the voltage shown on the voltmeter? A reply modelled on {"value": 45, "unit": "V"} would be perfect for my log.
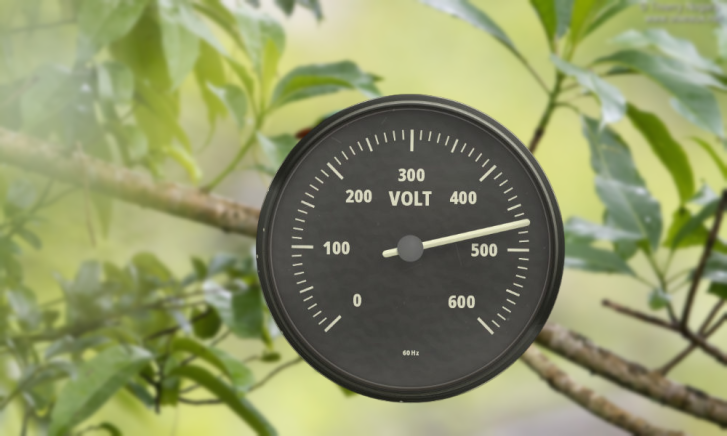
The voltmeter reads {"value": 470, "unit": "V"}
